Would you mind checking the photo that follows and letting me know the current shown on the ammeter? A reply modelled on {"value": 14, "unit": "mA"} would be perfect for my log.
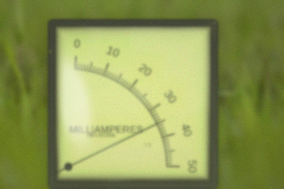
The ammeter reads {"value": 35, "unit": "mA"}
